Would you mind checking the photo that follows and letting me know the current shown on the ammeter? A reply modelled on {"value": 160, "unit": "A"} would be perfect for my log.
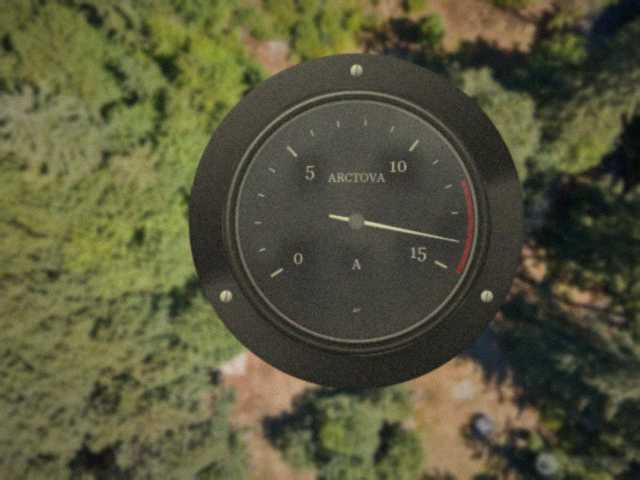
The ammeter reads {"value": 14, "unit": "A"}
